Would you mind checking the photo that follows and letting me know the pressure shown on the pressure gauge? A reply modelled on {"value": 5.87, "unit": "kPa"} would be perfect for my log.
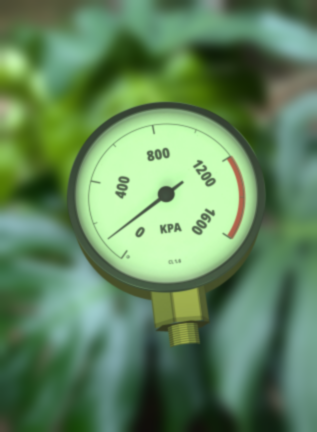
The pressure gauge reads {"value": 100, "unit": "kPa"}
